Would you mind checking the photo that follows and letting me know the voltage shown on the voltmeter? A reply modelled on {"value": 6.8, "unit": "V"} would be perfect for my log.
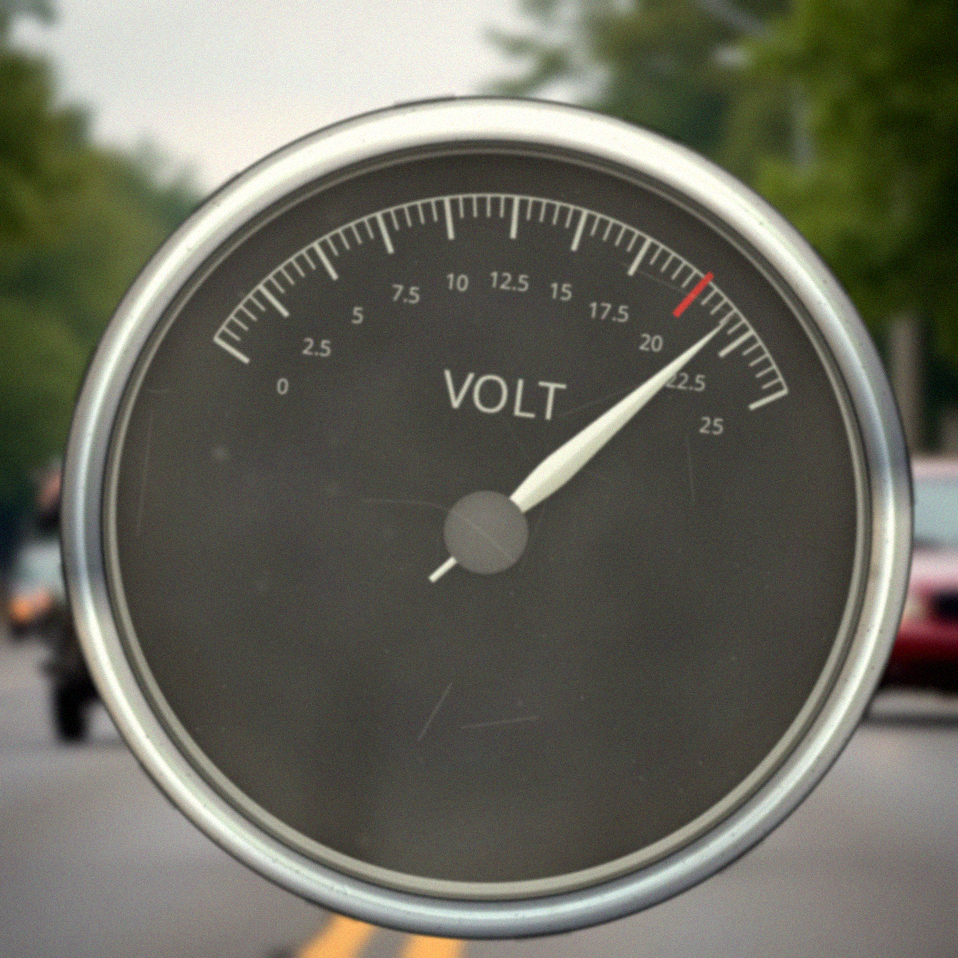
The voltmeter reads {"value": 21.5, "unit": "V"}
